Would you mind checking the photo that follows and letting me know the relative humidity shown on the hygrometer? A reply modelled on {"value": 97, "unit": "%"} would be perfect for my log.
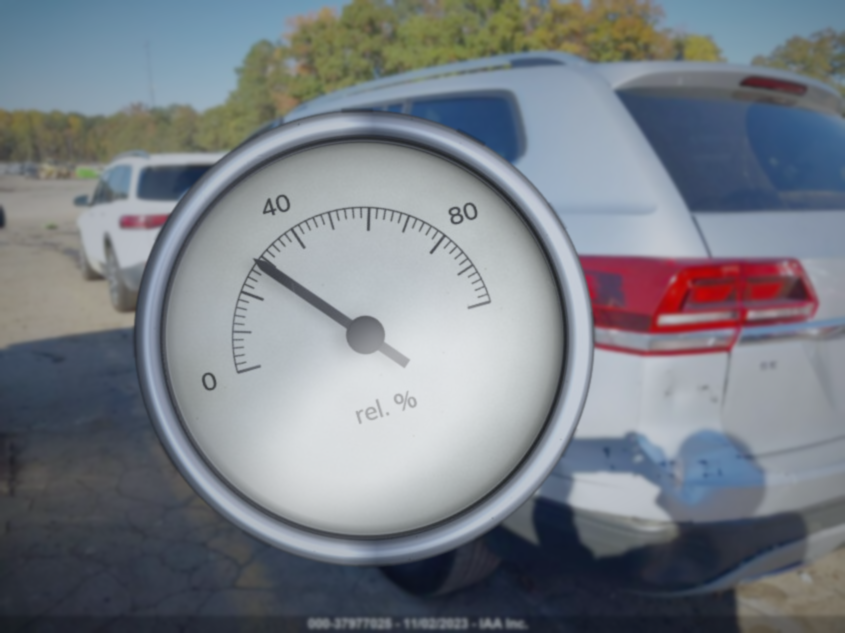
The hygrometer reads {"value": 28, "unit": "%"}
